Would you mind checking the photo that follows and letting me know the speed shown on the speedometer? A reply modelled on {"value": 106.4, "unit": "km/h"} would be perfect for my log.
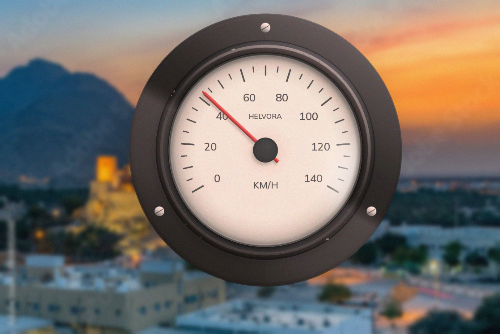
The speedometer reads {"value": 42.5, "unit": "km/h"}
